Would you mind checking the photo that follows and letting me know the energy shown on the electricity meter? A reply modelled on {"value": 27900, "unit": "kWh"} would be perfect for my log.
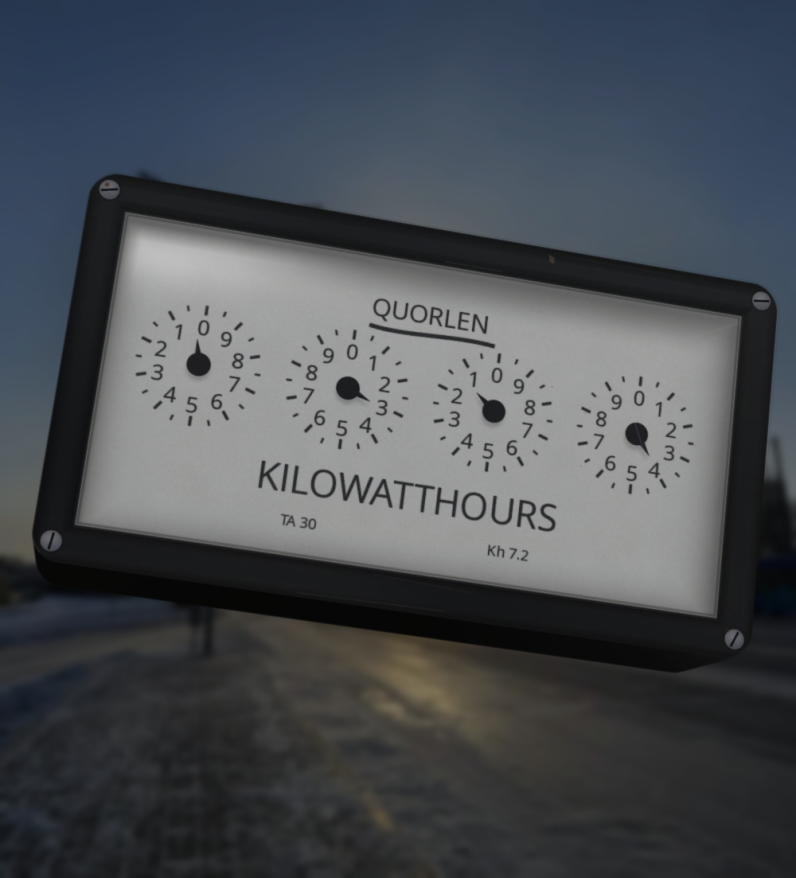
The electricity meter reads {"value": 314, "unit": "kWh"}
